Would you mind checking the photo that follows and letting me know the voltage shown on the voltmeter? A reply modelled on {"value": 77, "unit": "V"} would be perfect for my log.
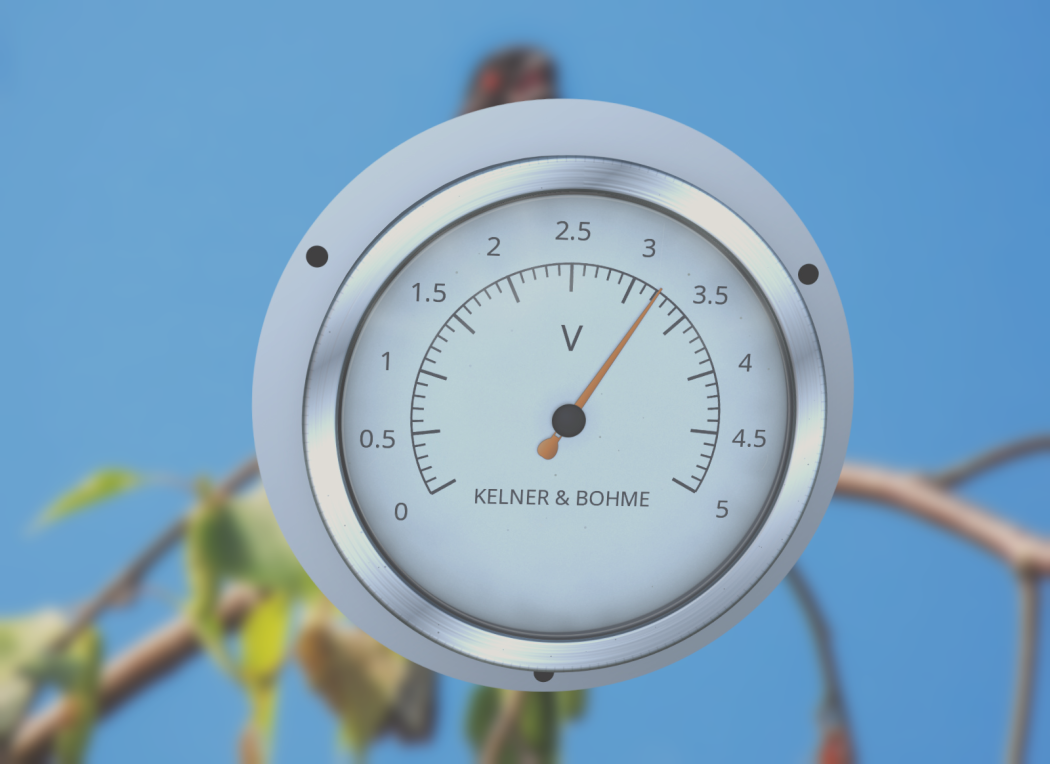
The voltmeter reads {"value": 3.2, "unit": "V"}
